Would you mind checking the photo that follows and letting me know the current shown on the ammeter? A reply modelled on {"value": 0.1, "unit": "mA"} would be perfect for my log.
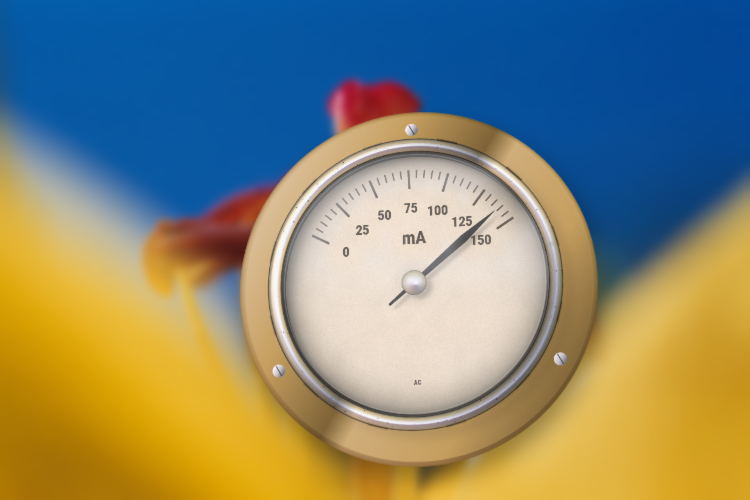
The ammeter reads {"value": 140, "unit": "mA"}
